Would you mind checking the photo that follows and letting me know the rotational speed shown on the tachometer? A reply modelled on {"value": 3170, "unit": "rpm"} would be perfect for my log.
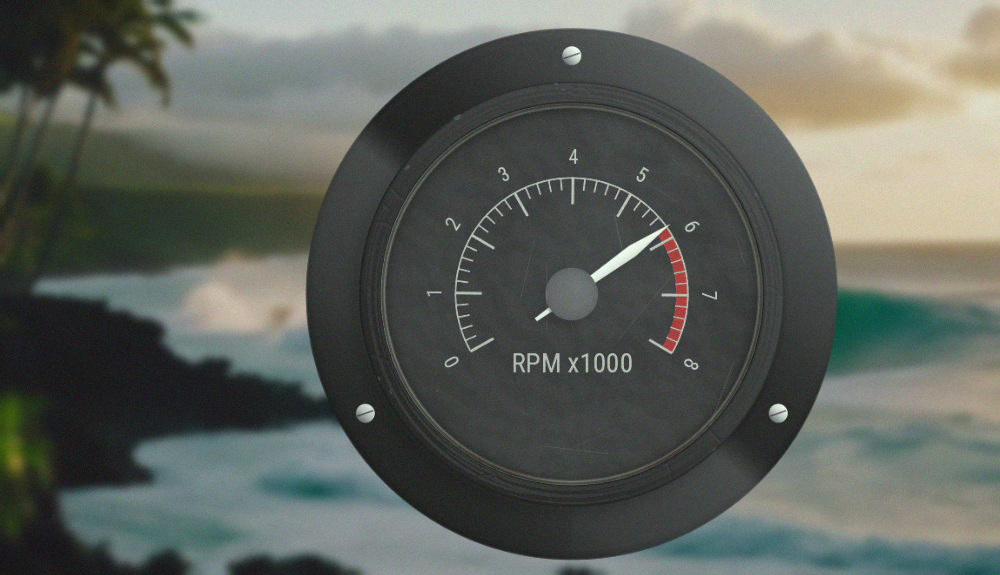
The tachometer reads {"value": 5800, "unit": "rpm"}
